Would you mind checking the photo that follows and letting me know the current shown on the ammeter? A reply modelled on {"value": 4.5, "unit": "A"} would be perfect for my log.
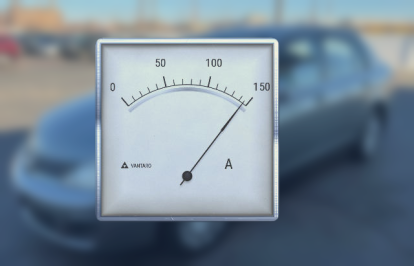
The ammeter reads {"value": 145, "unit": "A"}
